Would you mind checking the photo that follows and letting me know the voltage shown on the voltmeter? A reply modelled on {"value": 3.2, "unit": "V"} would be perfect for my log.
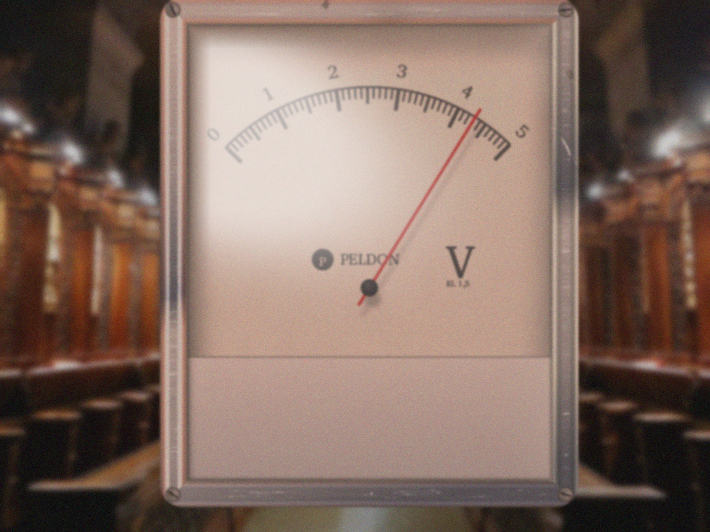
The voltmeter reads {"value": 4.3, "unit": "V"}
